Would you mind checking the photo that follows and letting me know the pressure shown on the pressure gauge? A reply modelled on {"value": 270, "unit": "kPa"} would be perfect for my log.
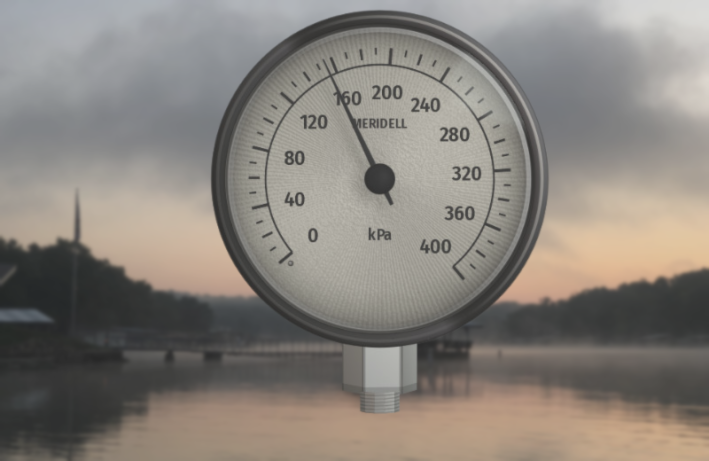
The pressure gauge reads {"value": 155, "unit": "kPa"}
